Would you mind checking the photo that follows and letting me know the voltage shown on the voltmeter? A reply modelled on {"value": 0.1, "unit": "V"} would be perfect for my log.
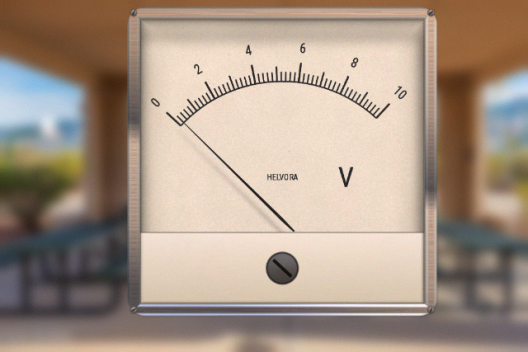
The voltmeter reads {"value": 0.2, "unit": "V"}
